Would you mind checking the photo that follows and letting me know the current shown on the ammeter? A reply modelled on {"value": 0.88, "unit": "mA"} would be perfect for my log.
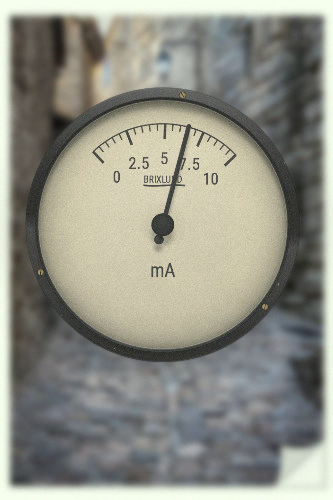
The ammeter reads {"value": 6.5, "unit": "mA"}
